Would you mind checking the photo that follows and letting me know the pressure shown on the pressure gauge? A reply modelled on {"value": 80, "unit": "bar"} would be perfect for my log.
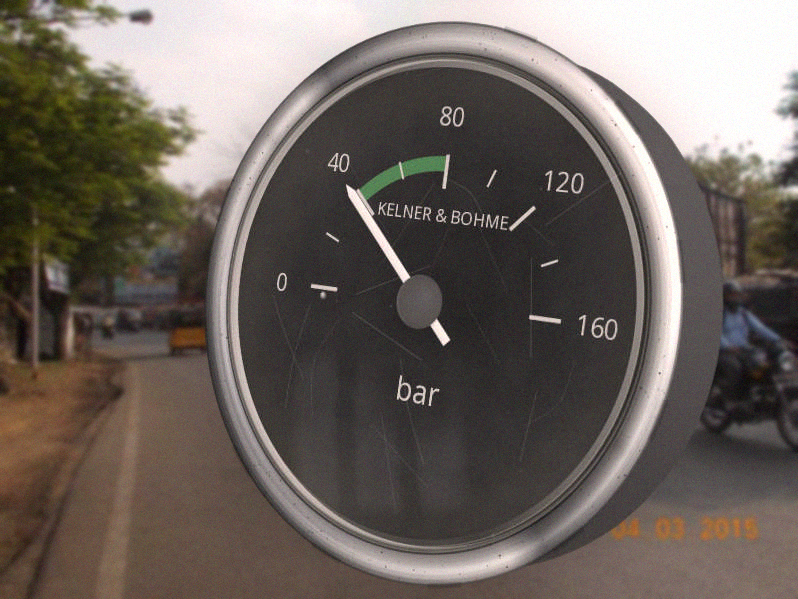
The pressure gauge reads {"value": 40, "unit": "bar"}
